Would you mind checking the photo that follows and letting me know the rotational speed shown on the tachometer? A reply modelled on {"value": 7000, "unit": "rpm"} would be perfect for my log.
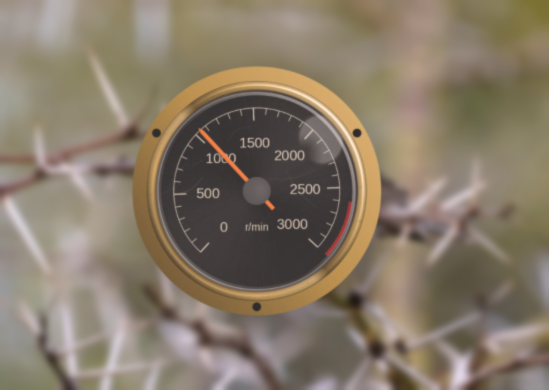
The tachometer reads {"value": 1050, "unit": "rpm"}
